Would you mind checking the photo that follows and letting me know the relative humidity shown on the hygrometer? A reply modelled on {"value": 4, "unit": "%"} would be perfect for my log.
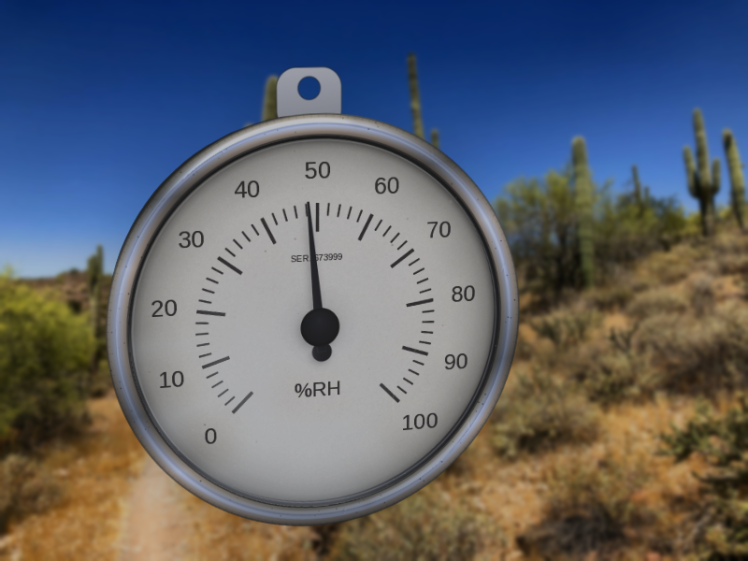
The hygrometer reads {"value": 48, "unit": "%"}
